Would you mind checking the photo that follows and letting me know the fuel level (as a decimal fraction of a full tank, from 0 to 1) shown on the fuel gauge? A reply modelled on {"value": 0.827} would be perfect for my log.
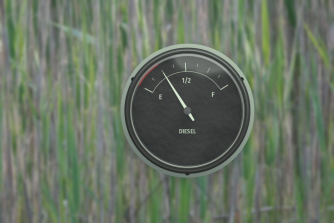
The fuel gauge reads {"value": 0.25}
